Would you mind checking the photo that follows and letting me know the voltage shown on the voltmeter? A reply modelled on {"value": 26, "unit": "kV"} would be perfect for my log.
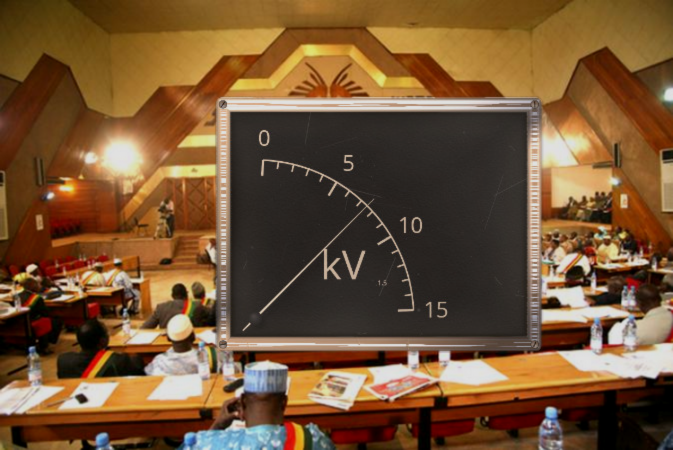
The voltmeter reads {"value": 7.5, "unit": "kV"}
